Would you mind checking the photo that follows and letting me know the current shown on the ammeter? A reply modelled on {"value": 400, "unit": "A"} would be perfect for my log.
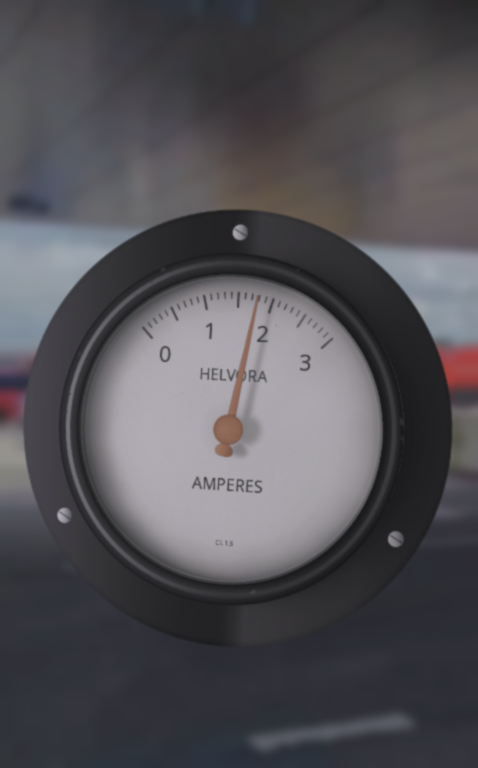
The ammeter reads {"value": 1.8, "unit": "A"}
